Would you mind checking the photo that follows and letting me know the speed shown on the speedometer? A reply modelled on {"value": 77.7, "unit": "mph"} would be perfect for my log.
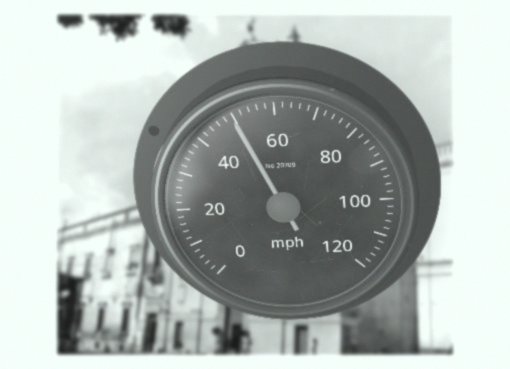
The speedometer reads {"value": 50, "unit": "mph"}
